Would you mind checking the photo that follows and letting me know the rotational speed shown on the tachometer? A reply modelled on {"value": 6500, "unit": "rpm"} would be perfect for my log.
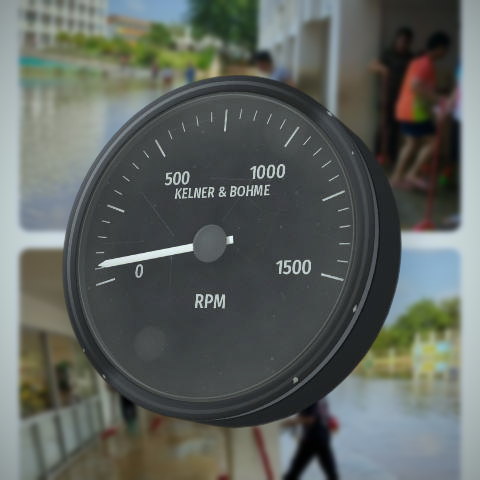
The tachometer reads {"value": 50, "unit": "rpm"}
